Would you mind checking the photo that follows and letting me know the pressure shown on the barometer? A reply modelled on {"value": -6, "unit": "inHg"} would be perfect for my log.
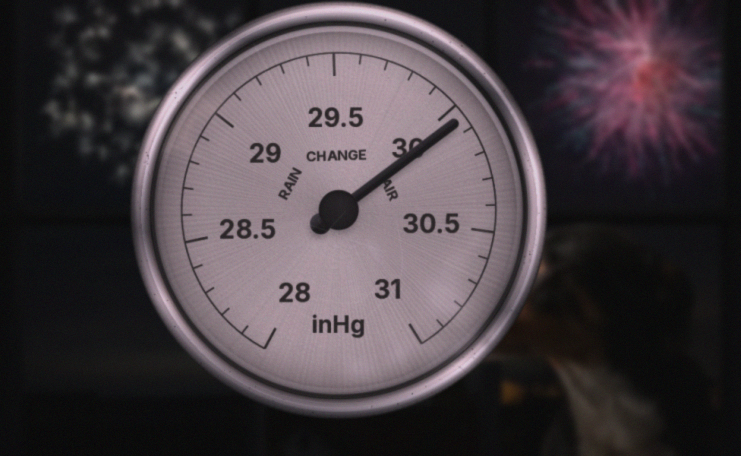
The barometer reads {"value": 30.05, "unit": "inHg"}
